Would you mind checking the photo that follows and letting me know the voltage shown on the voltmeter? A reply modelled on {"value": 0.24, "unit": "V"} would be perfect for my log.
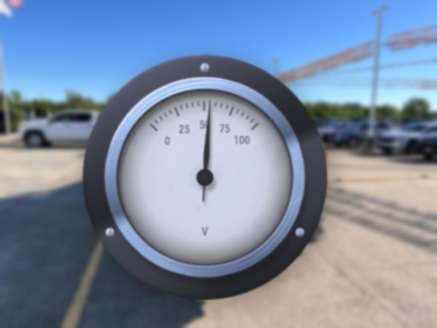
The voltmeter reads {"value": 55, "unit": "V"}
